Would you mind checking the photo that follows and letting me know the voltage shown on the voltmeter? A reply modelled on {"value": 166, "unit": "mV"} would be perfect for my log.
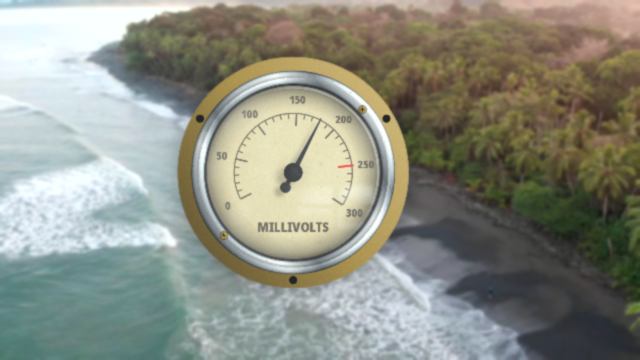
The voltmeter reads {"value": 180, "unit": "mV"}
